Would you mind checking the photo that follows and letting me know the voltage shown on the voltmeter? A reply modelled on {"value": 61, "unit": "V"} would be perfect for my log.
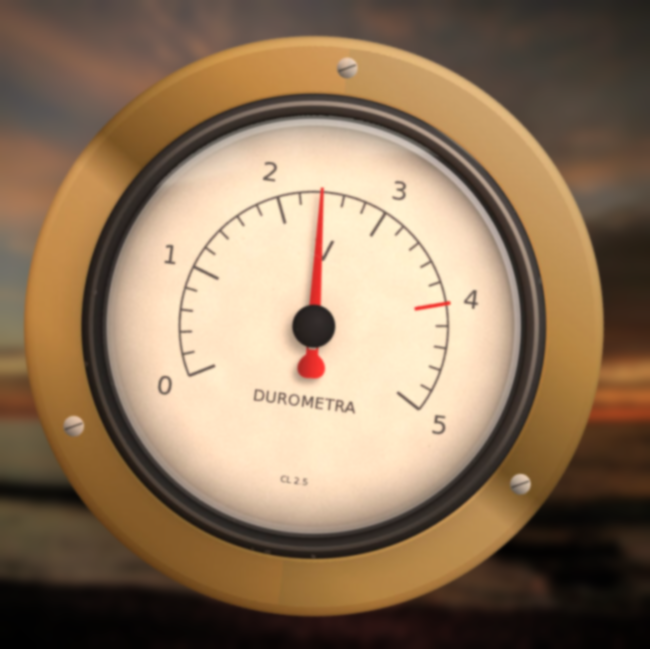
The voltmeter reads {"value": 2.4, "unit": "V"}
